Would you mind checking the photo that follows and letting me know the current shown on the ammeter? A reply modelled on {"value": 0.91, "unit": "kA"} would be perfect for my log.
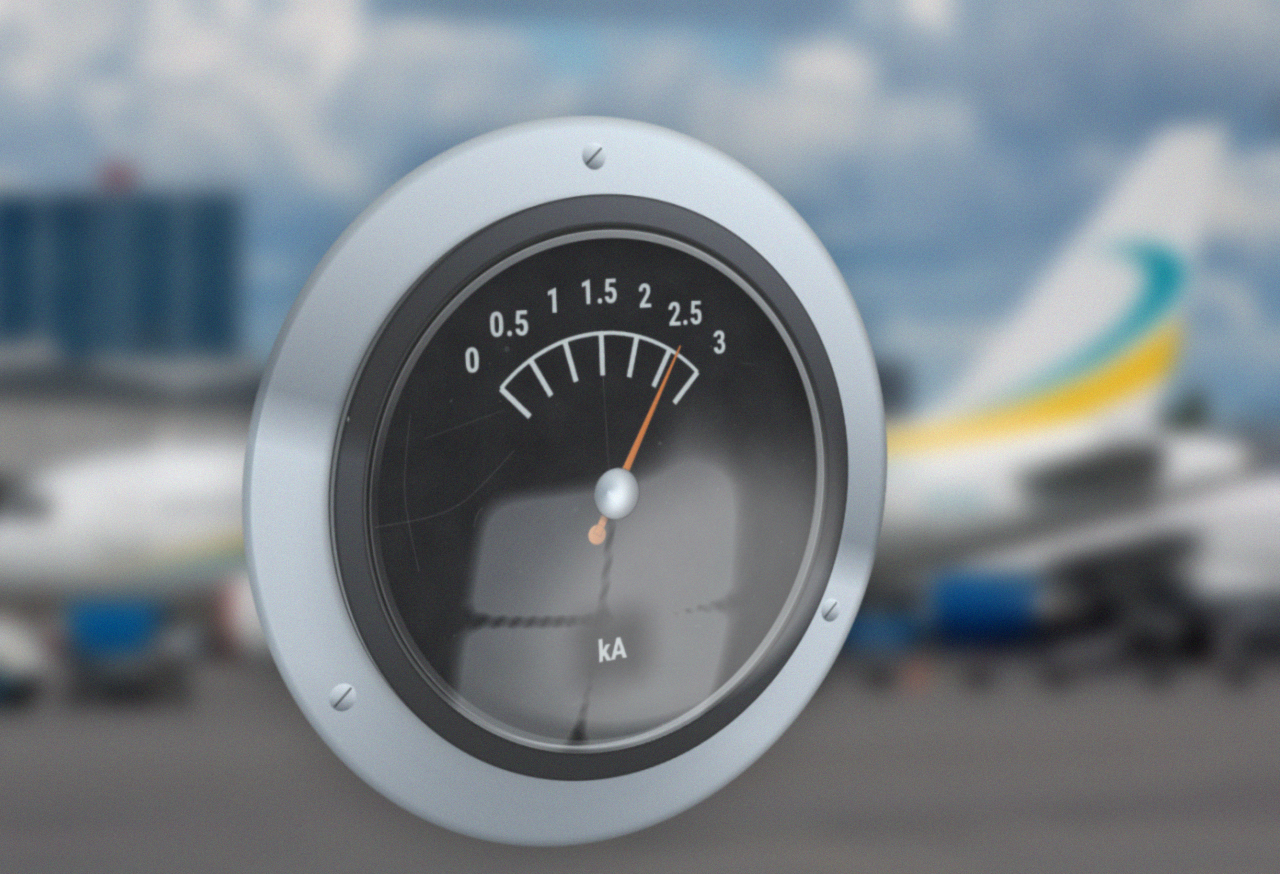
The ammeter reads {"value": 2.5, "unit": "kA"}
